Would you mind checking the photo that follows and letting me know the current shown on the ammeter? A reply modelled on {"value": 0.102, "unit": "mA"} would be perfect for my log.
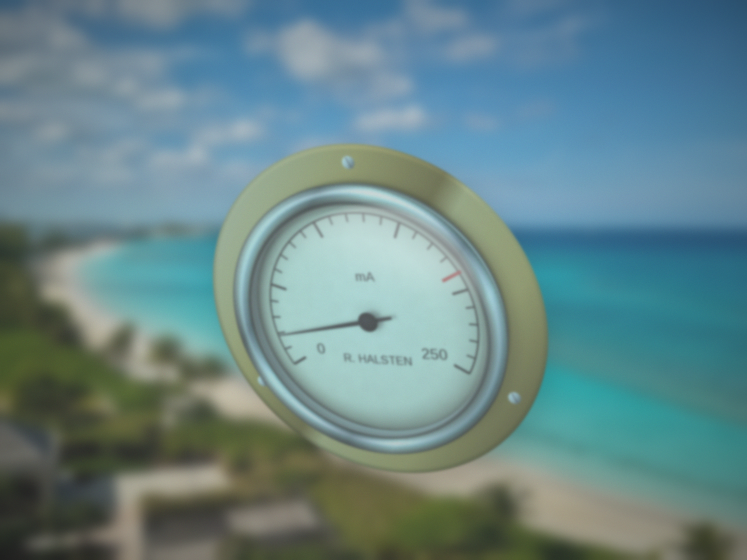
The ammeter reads {"value": 20, "unit": "mA"}
